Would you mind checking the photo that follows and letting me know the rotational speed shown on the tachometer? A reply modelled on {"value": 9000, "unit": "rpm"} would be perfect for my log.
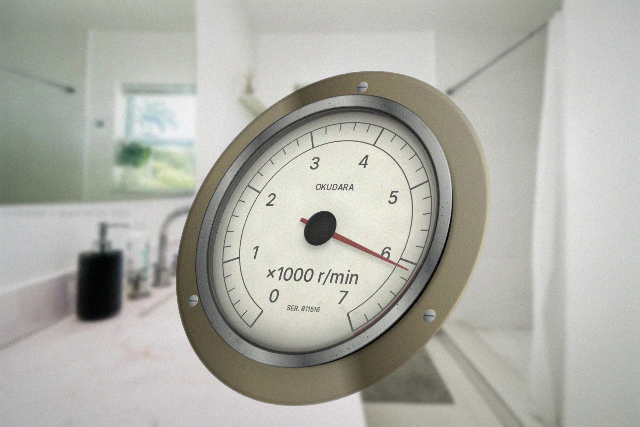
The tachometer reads {"value": 6100, "unit": "rpm"}
